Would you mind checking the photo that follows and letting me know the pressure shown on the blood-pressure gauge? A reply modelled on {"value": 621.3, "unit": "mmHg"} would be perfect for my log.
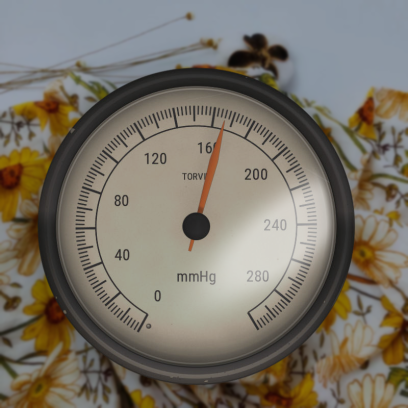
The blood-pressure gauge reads {"value": 166, "unit": "mmHg"}
